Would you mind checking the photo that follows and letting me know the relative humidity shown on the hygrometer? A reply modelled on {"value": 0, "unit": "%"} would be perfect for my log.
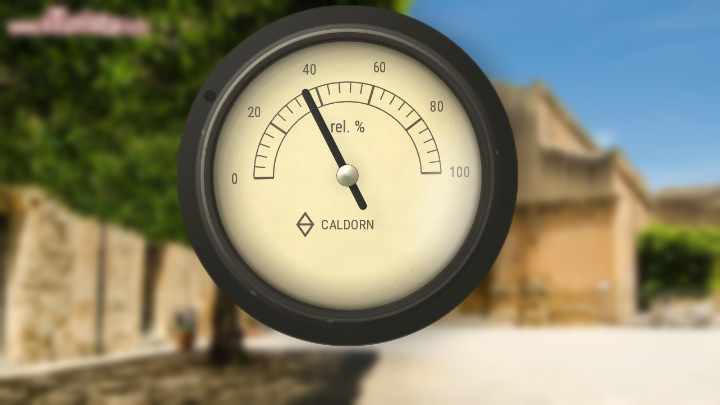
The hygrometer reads {"value": 36, "unit": "%"}
